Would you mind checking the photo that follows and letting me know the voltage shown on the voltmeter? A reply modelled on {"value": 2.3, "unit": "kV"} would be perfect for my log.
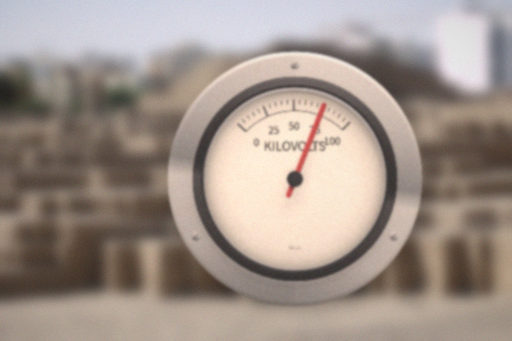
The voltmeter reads {"value": 75, "unit": "kV"}
